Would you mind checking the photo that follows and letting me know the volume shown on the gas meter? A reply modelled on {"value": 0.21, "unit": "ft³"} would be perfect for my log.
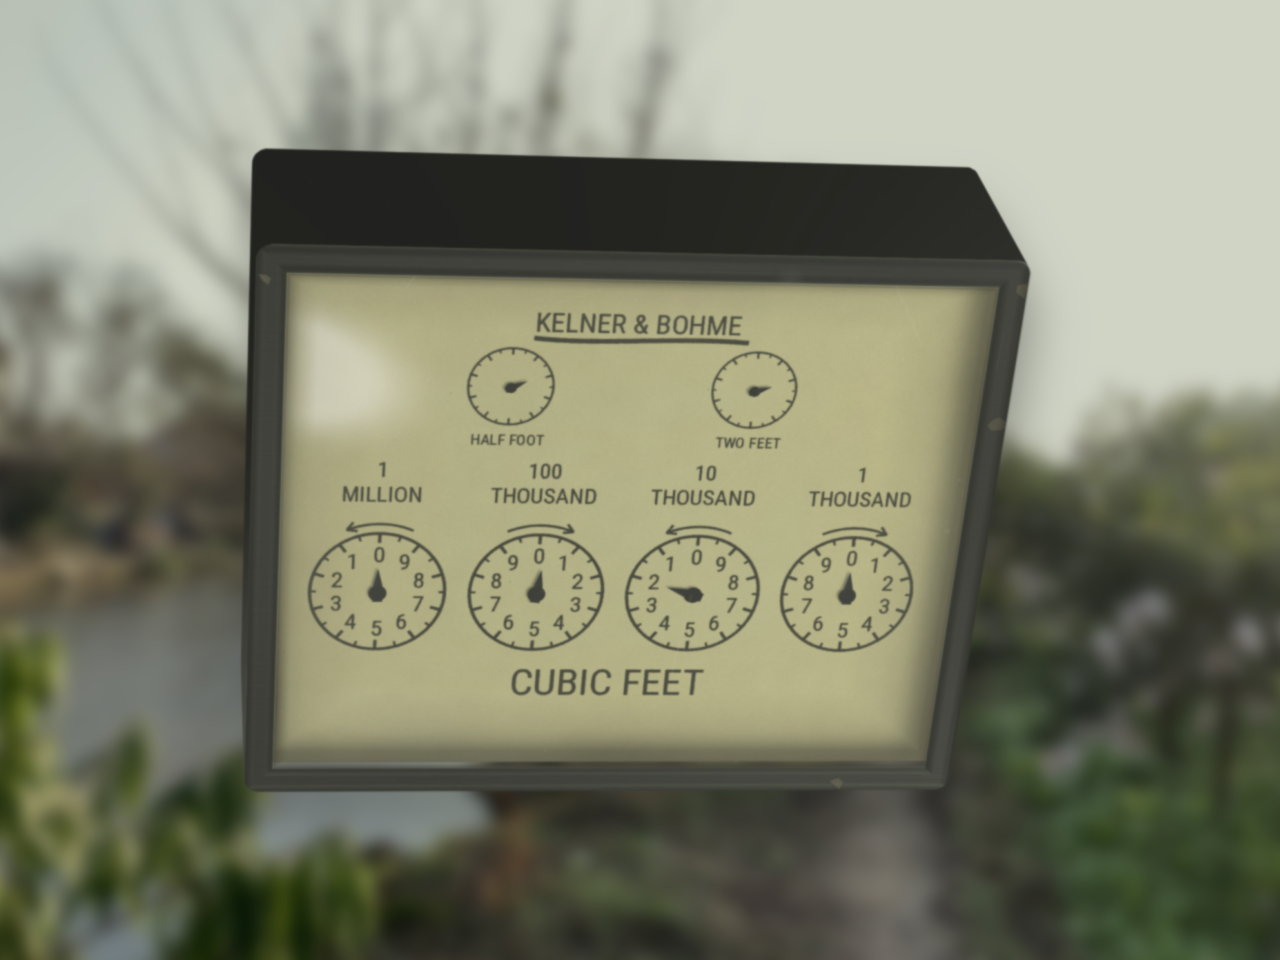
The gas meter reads {"value": 2000, "unit": "ft³"}
